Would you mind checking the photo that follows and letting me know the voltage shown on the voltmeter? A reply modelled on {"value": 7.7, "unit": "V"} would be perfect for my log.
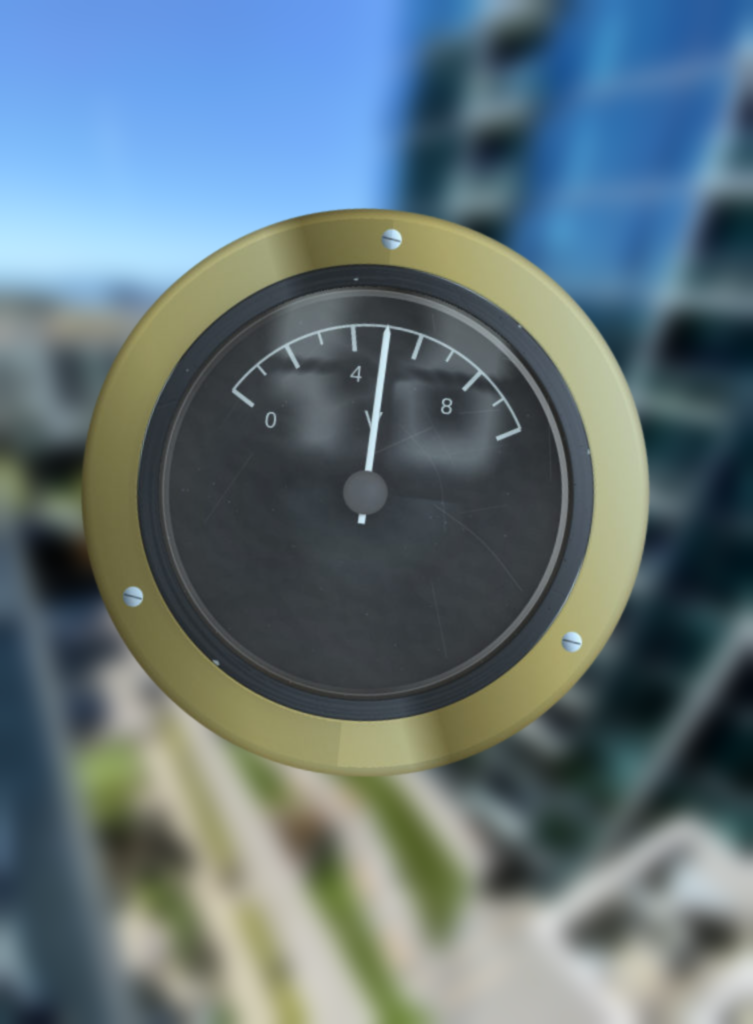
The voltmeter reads {"value": 5, "unit": "V"}
